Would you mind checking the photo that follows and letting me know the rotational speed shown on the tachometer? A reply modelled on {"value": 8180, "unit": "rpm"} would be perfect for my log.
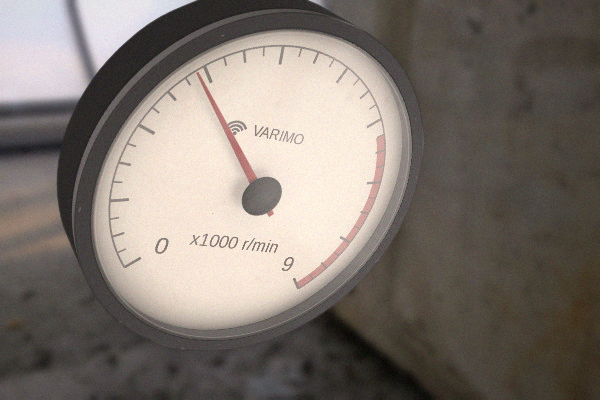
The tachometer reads {"value": 2875, "unit": "rpm"}
